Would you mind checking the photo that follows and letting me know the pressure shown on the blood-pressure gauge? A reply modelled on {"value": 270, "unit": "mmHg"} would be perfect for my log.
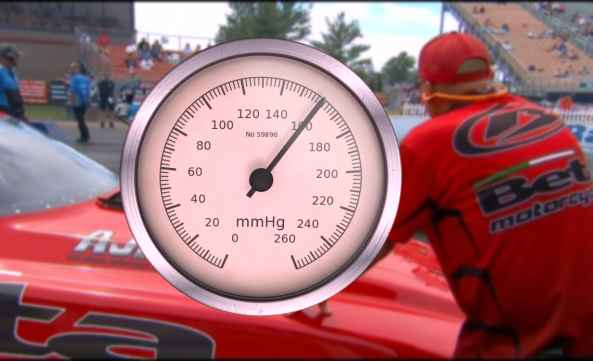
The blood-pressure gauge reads {"value": 160, "unit": "mmHg"}
